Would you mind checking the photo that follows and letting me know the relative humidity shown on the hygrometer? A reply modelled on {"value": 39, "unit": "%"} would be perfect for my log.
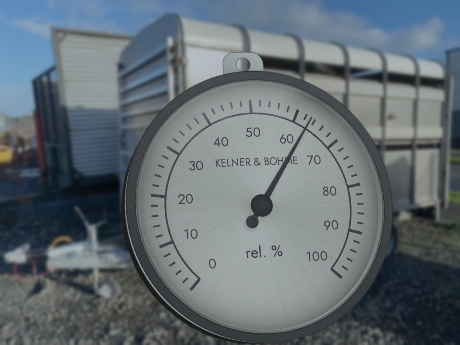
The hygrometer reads {"value": 63, "unit": "%"}
